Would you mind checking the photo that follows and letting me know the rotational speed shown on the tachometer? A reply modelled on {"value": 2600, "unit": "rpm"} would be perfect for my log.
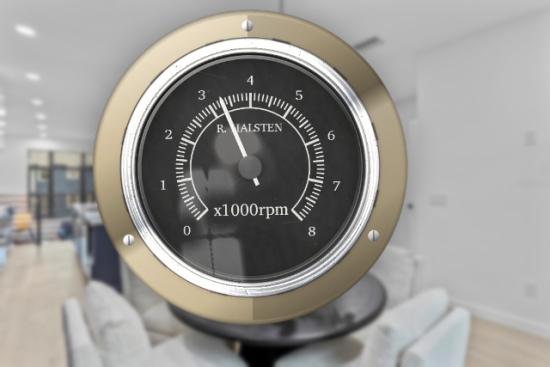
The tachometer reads {"value": 3300, "unit": "rpm"}
